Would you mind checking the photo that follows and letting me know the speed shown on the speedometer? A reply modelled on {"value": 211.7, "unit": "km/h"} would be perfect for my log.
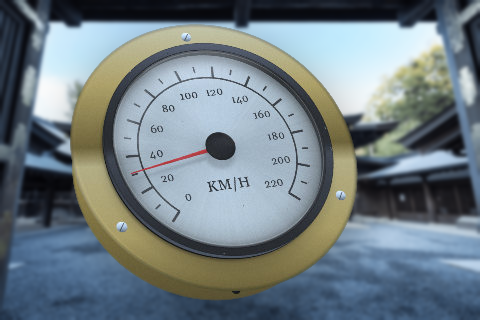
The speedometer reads {"value": 30, "unit": "km/h"}
